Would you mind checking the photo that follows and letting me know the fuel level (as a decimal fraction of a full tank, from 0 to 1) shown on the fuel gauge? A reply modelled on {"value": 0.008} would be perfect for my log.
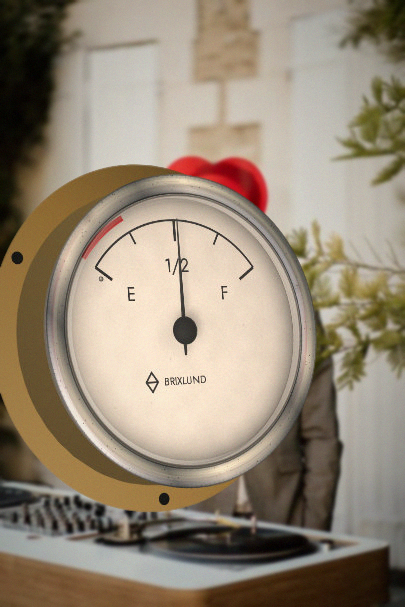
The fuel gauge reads {"value": 0.5}
